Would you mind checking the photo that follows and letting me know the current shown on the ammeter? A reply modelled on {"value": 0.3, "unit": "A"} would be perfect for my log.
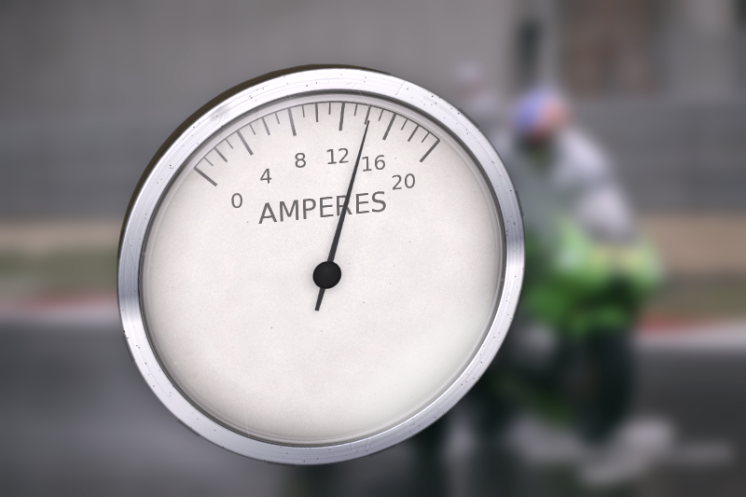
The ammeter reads {"value": 14, "unit": "A"}
